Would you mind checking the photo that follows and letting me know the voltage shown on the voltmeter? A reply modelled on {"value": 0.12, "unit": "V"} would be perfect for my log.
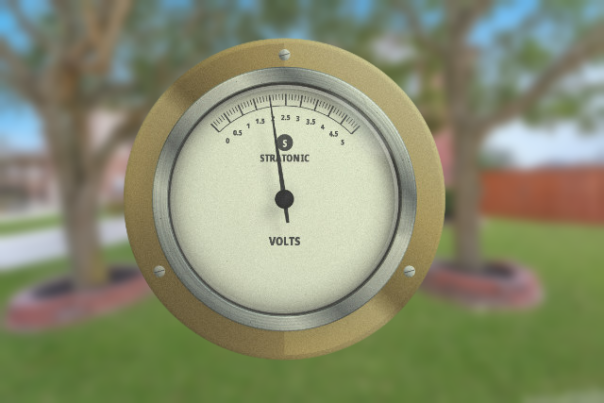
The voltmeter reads {"value": 2, "unit": "V"}
